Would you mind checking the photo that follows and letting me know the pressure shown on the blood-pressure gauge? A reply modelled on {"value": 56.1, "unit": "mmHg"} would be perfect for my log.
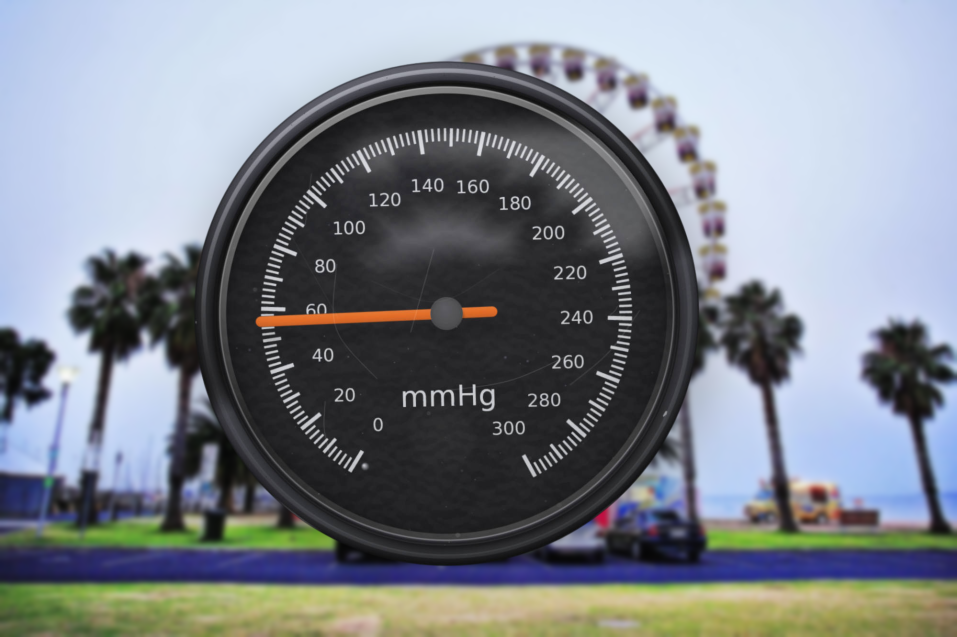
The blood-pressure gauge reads {"value": 56, "unit": "mmHg"}
